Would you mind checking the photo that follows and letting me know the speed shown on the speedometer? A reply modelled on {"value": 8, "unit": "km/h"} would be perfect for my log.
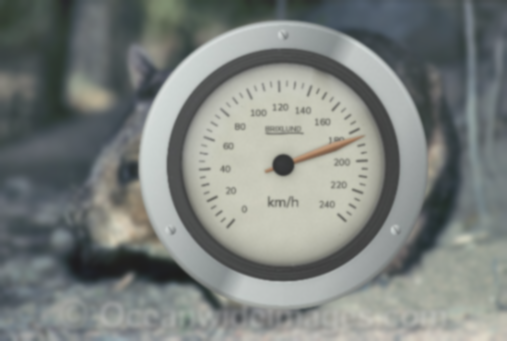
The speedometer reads {"value": 185, "unit": "km/h"}
